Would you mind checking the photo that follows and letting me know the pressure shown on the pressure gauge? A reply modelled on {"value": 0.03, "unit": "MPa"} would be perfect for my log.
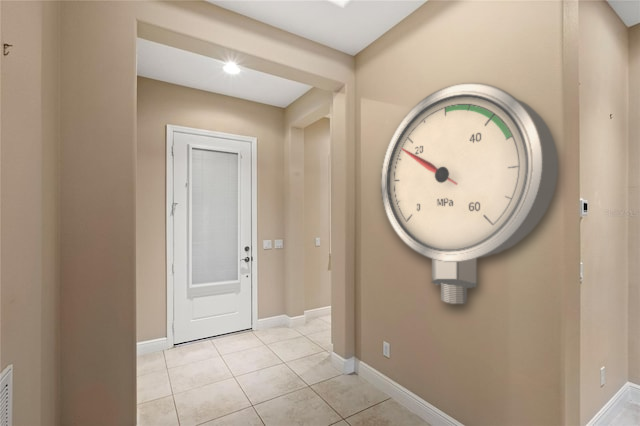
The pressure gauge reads {"value": 17.5, "unit": "MPa"}
